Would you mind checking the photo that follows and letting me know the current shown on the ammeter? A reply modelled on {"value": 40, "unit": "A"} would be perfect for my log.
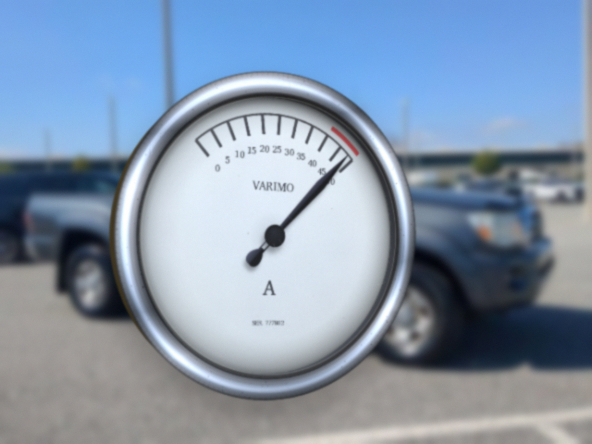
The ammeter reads {"value": 47.5, "unit": "A"}
